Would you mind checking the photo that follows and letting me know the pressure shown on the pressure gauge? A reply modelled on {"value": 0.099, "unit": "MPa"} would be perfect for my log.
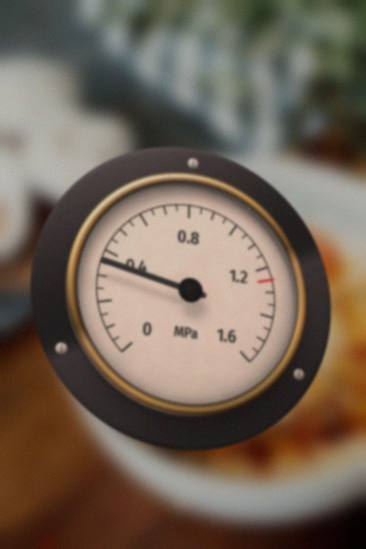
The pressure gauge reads {"value": 0.35, "unit": "MPa"}
